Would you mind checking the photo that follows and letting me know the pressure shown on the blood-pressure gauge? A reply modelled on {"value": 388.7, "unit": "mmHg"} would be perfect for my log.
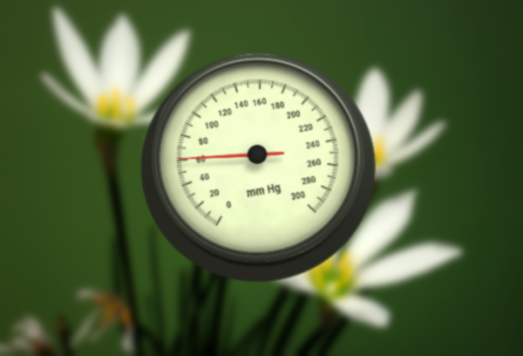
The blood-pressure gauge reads {"value": 60, "unit": "mmHg"}
